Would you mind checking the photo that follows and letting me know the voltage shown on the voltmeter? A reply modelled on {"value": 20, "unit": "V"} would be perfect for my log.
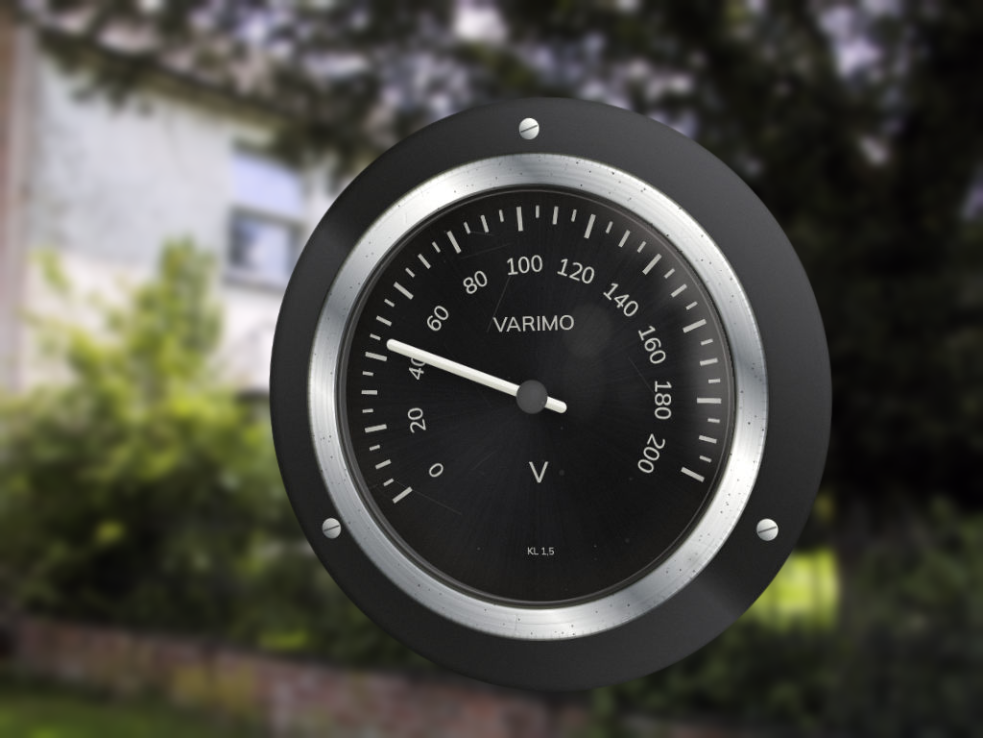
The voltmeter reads {"value": 45, "unit": "V"}
